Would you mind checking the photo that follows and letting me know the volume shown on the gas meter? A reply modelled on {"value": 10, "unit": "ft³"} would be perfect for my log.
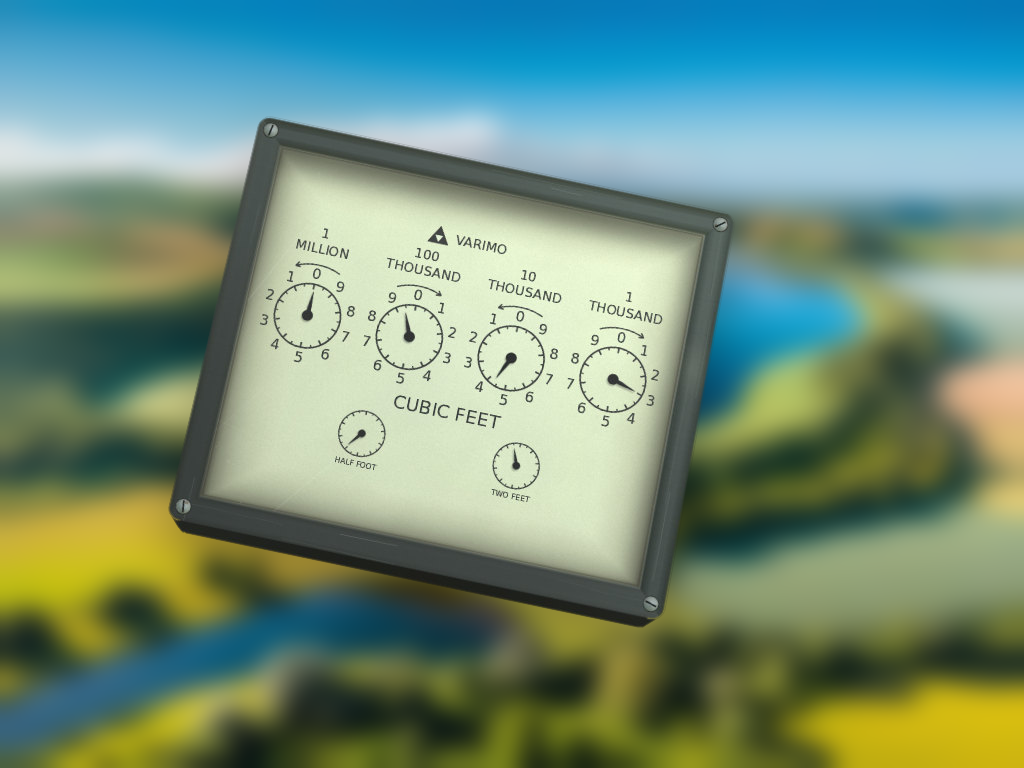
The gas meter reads {"value": 994300, "unit": "ft³"}
